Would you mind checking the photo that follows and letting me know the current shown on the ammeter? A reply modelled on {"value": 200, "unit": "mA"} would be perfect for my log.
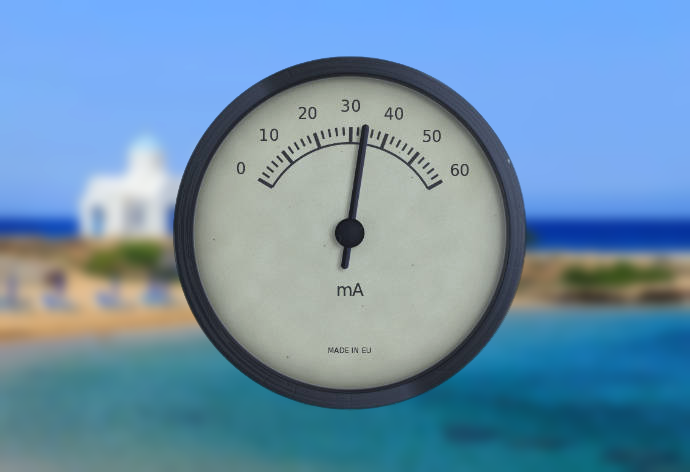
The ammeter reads {"value": 34, "unit": "mA"}
